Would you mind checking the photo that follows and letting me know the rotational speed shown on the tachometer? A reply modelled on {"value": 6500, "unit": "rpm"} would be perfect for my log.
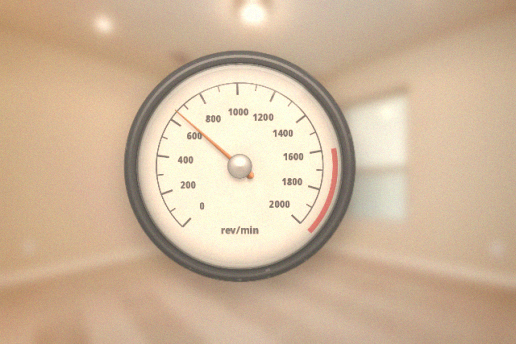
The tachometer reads {"value": 650, "unit": "rpm"}
